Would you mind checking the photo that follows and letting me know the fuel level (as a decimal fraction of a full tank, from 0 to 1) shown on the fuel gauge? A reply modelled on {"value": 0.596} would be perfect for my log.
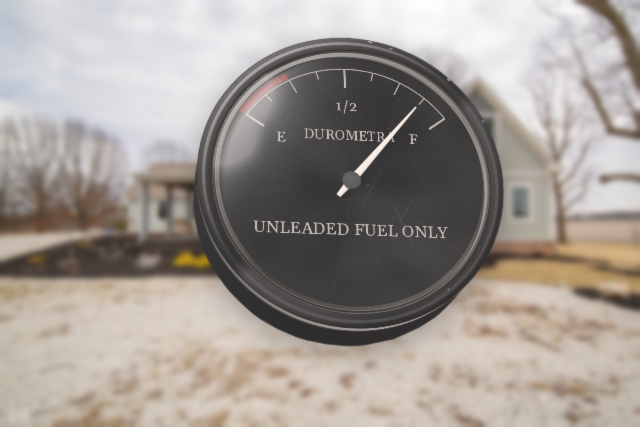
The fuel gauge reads {"value": 0.875}
